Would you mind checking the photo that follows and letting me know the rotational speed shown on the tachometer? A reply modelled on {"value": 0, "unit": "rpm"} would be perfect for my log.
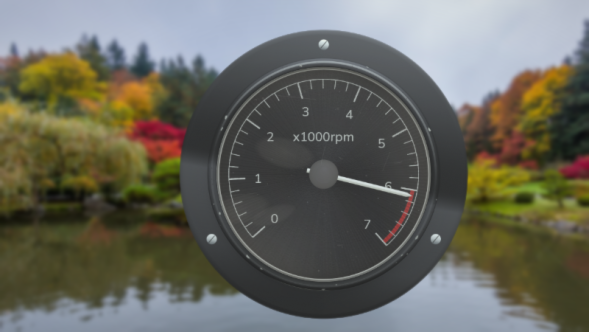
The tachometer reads {"value": 6100, "unit": "rpm"}
